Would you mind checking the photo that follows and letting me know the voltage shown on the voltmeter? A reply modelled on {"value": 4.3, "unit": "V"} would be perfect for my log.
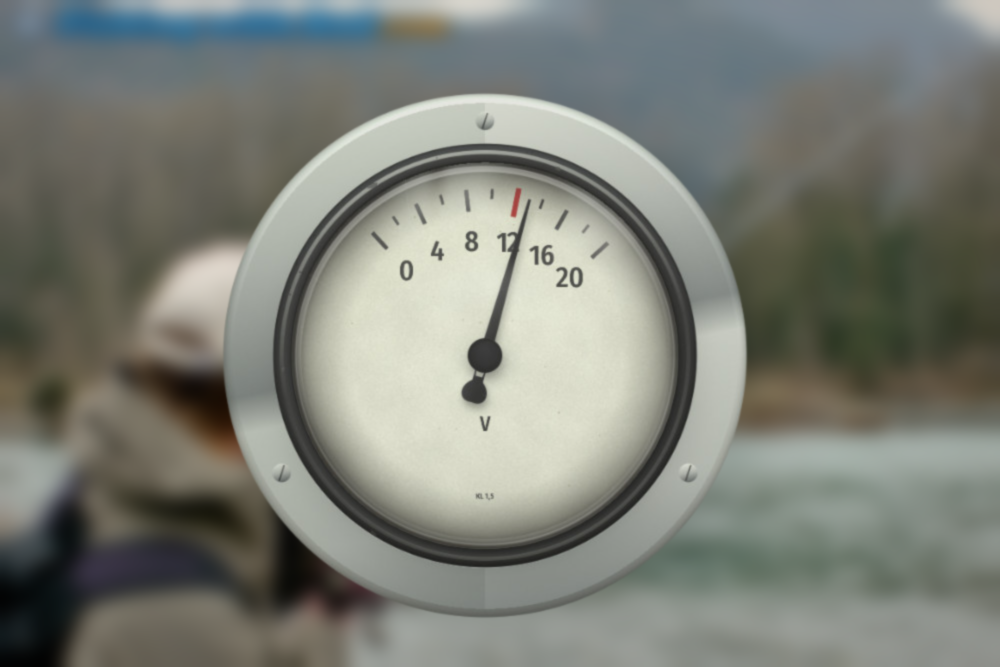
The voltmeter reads {"value": 13, "unit": "V"}
